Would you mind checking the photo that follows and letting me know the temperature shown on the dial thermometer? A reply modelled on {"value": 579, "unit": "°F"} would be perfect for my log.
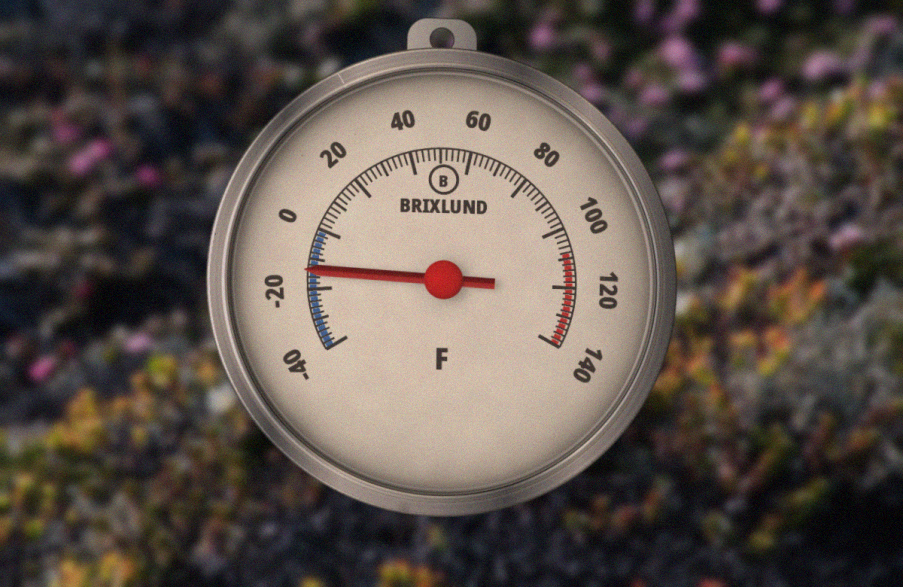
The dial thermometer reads {"value": -14, "unit": "°F"}
